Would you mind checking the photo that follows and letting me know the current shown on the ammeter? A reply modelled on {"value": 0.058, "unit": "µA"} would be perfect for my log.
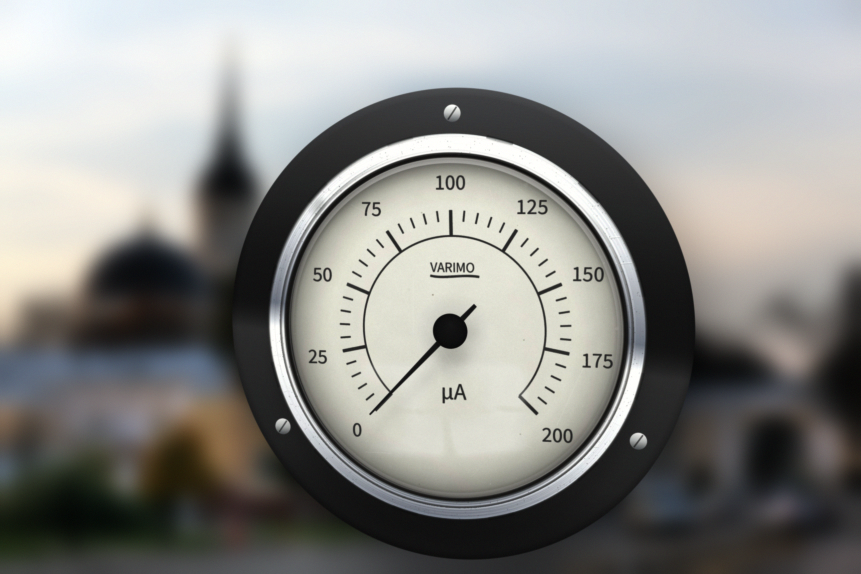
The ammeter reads {"value": 0, "unit": "µA"}
